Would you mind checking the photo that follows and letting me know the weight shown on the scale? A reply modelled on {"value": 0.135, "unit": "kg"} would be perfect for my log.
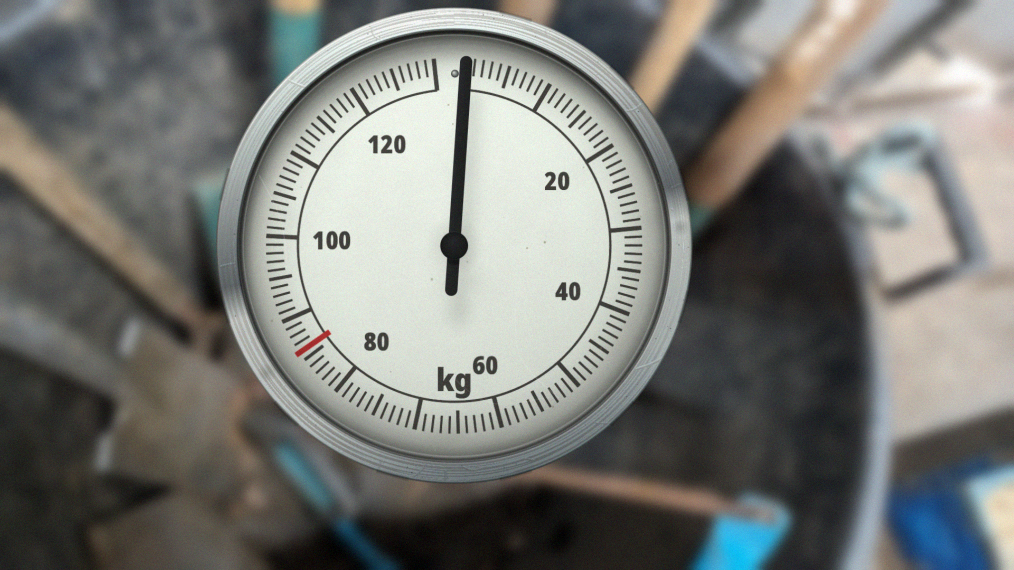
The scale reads {"value": 0, "unit": "kg"}
